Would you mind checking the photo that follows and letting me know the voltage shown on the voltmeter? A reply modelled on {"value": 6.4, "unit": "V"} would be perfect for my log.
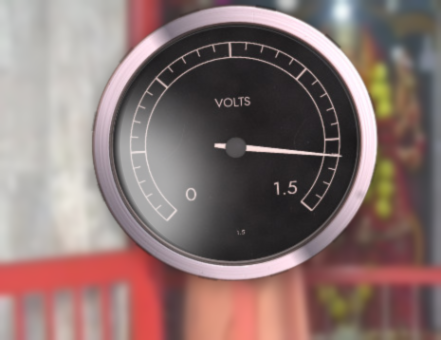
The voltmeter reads {"value": 1.3, "unit": "V"}
